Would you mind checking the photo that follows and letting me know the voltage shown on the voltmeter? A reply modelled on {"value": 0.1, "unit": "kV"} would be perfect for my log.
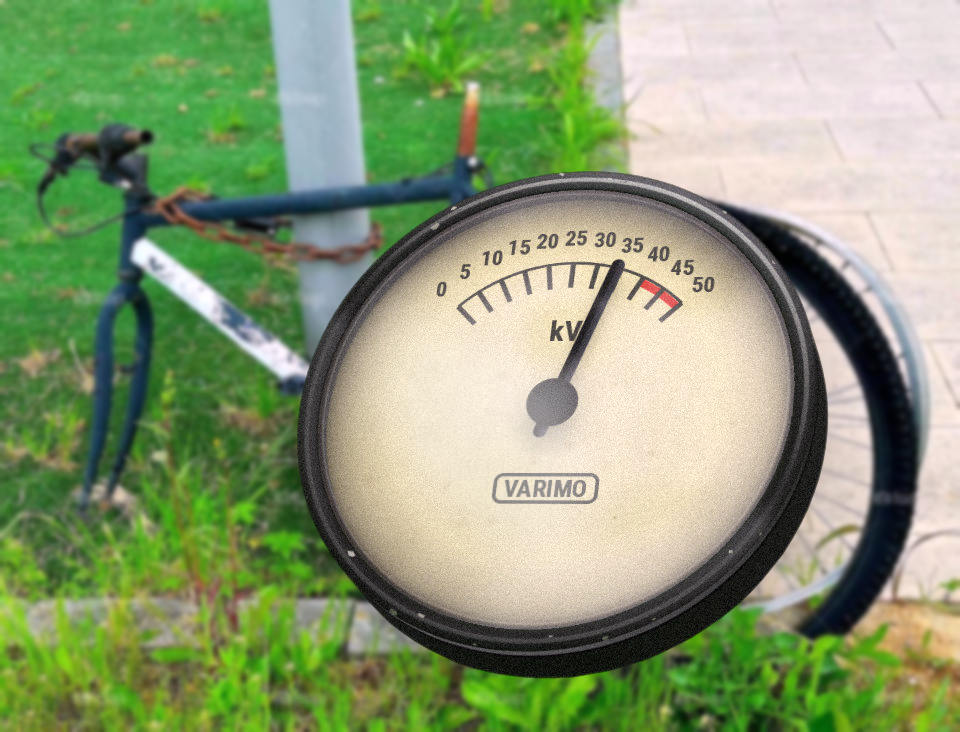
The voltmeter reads {"value": 35, "unit": "kV"}
